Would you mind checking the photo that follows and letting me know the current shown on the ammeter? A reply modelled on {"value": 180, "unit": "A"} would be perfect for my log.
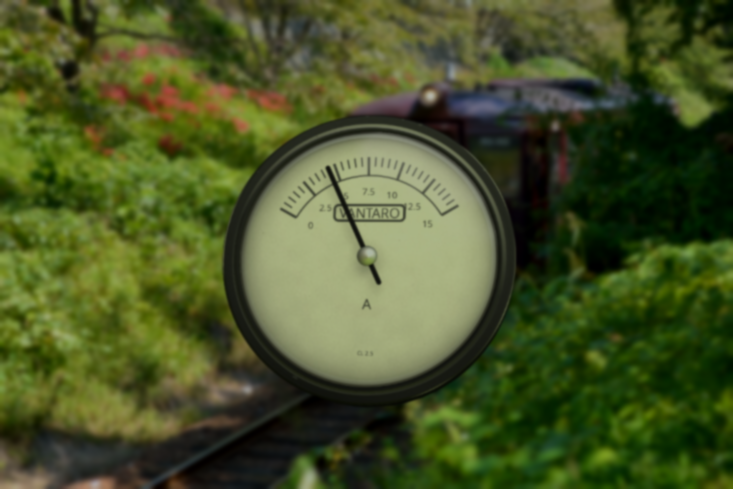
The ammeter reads {"value": 4.5, "unit": "A"}
